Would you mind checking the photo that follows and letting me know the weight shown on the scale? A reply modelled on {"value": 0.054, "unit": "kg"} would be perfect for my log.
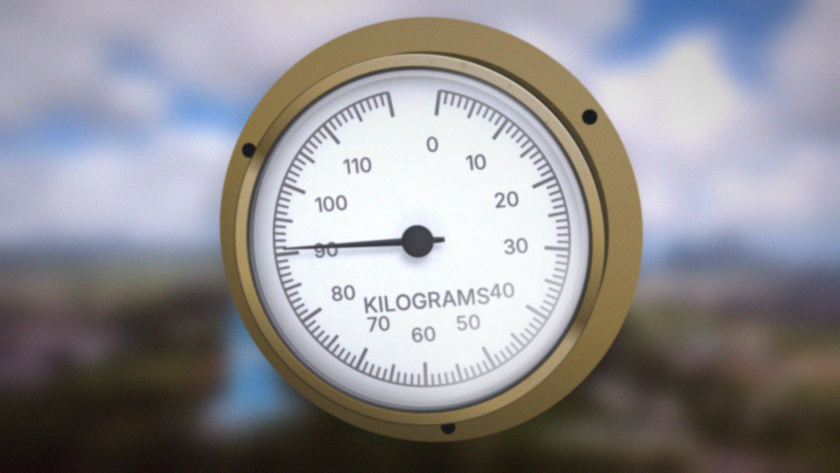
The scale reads {"value": 91, "unit": "kg"}
